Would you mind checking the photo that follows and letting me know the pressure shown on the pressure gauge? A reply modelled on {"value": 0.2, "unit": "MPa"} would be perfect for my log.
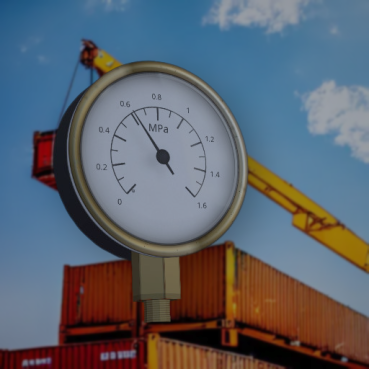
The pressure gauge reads {"value": 0.6, "unit": "MPa"}
